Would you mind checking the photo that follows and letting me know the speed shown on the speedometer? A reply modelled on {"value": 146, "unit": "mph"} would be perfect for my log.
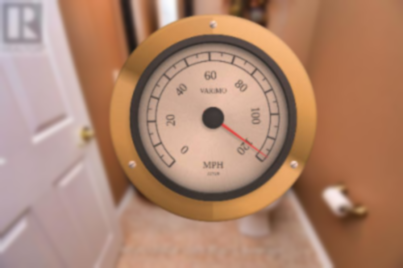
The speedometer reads {"value": 117.5, "unit": "mph"}
